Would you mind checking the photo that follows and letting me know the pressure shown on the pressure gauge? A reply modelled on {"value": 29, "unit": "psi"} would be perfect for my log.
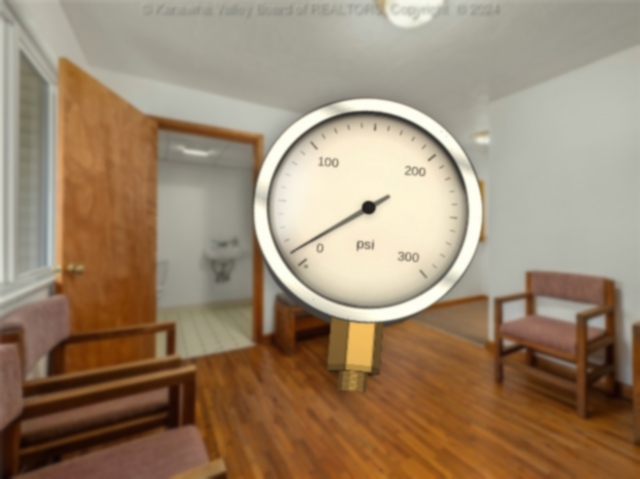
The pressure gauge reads {"value": 10, "unit": "psi"}
